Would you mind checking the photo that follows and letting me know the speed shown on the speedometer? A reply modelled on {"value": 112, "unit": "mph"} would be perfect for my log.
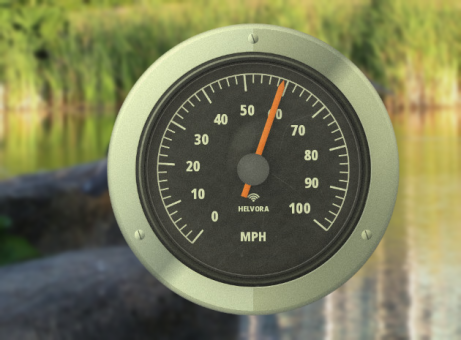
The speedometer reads {"value": 59, "unit": "mph"}
